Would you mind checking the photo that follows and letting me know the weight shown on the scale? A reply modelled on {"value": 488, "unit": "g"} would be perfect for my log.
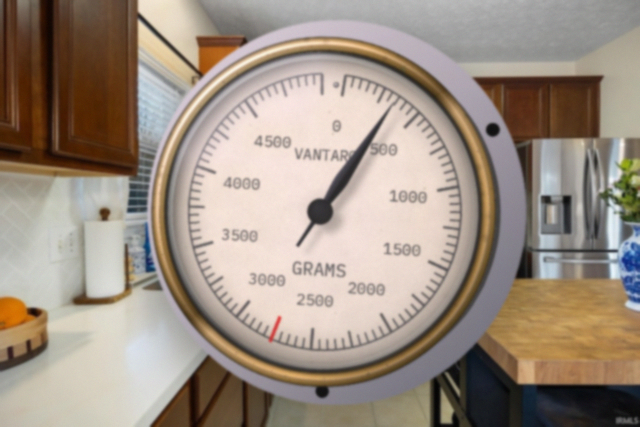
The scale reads {"value": 350, "unit": "g"}
